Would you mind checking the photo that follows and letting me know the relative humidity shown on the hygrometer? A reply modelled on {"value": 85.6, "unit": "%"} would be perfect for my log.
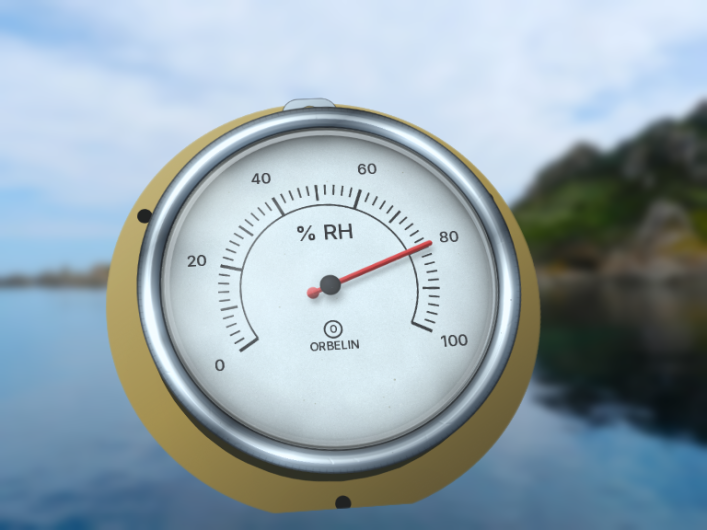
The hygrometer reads {"value": 80, "unit": "%"}
